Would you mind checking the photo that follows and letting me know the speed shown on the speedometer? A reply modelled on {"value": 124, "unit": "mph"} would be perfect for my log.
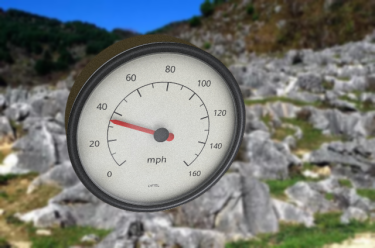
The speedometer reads {"value": 35, "unit": "mph"}
